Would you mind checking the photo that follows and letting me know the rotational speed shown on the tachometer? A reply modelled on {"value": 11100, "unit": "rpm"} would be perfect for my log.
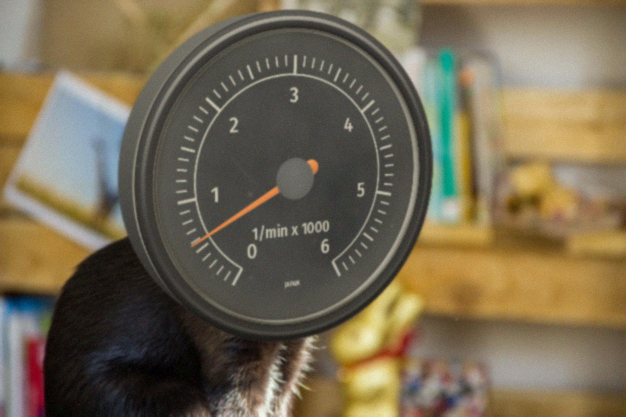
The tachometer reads {"value": 600, "unit": "rpm"}
